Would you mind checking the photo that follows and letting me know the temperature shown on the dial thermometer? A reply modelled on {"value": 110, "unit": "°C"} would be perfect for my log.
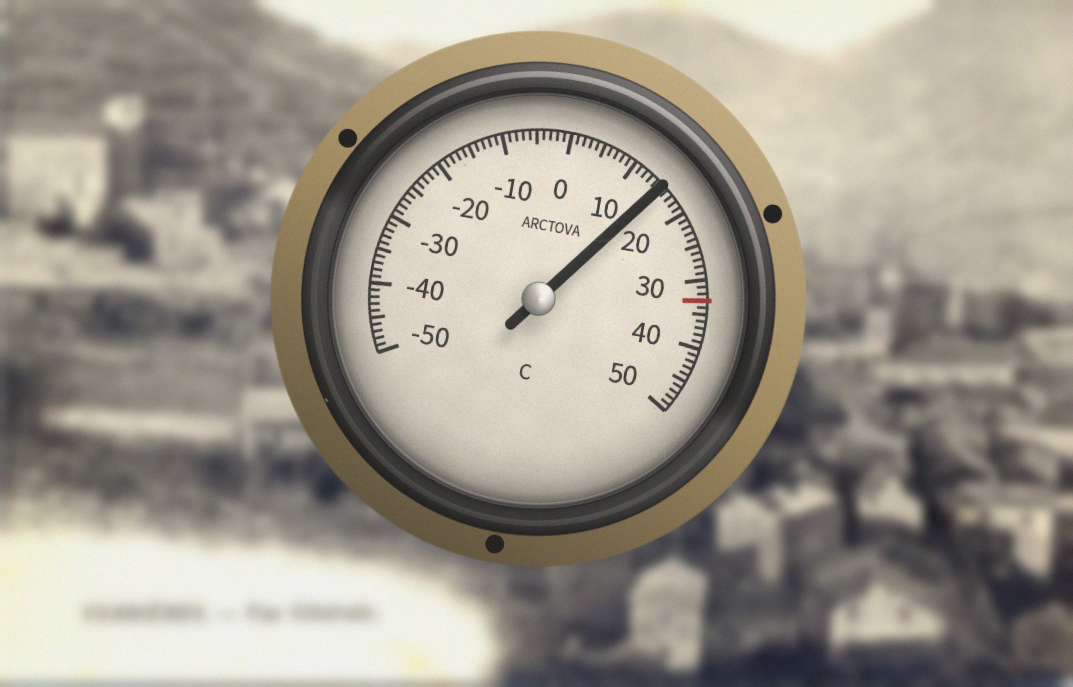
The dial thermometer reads {"value": 15, "unit": "°C"}
